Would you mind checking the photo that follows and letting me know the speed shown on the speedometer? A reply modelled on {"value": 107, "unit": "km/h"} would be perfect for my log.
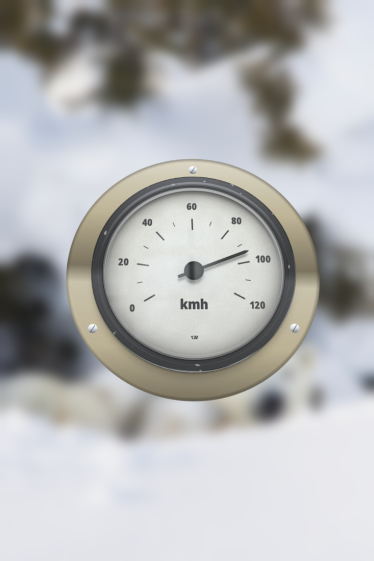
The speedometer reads {"value": 95, "unit": "km/h"}
